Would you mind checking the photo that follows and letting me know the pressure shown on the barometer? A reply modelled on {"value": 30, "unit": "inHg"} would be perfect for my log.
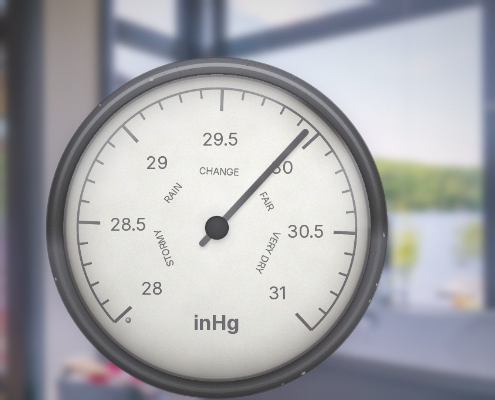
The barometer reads {"value": 29.95, "unit": "inHg"}
